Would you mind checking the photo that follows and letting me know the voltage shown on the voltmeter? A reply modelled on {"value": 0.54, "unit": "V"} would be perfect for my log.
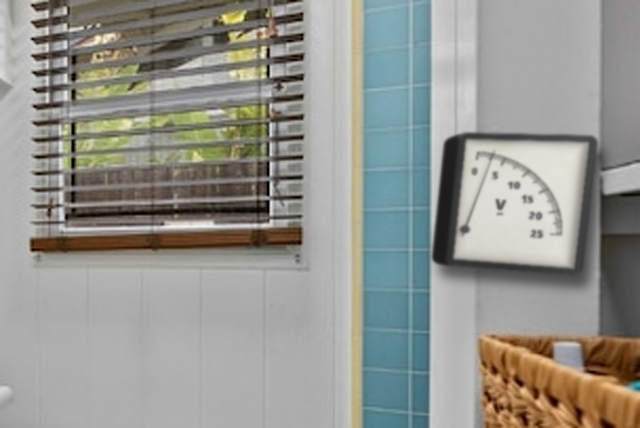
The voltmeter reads {"value": 2.5, "unit": "V"}
